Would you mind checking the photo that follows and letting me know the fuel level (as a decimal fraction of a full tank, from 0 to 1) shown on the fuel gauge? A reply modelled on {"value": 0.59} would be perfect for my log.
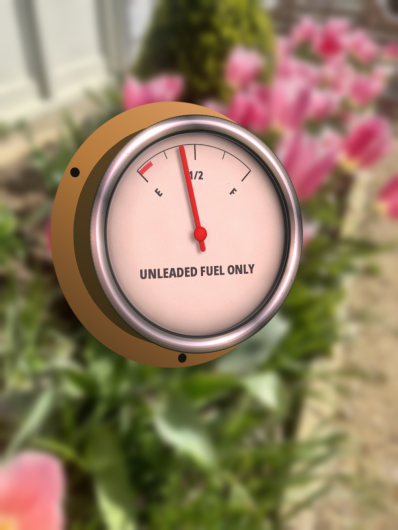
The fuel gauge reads {"value": 0.375}
